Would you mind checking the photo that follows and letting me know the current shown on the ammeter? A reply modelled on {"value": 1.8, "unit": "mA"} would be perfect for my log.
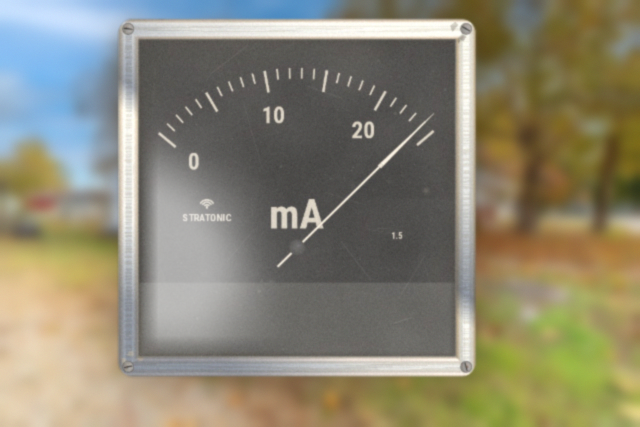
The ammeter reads {"value": 24, "unit": "mA"}
